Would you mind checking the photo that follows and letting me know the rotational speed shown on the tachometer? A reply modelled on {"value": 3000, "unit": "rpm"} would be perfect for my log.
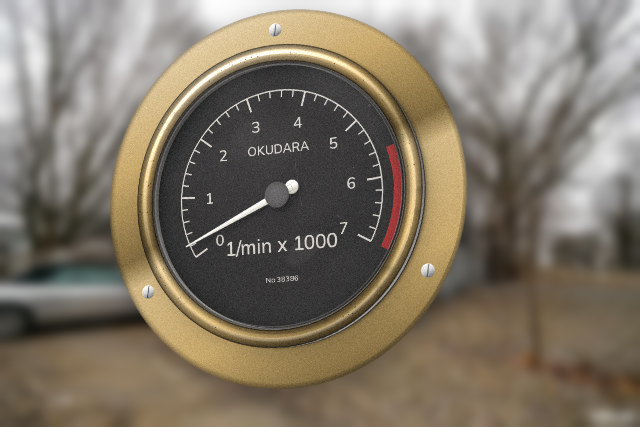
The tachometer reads {"value": 200, "unit": "rpm"}
